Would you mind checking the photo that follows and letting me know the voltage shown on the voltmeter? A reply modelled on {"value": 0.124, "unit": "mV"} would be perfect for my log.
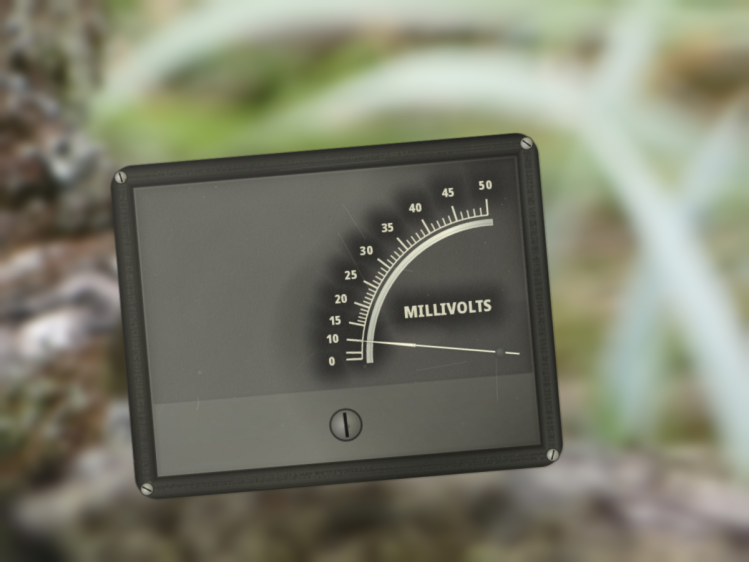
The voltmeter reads {"value": 10, "unit": "mV"}
